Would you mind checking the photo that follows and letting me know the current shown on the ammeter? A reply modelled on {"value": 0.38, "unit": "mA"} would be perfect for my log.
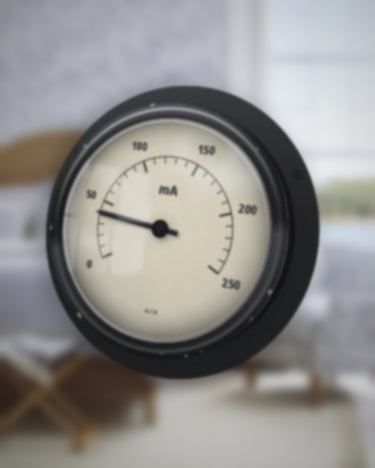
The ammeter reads {"value": 40, "unit": "mA"}
